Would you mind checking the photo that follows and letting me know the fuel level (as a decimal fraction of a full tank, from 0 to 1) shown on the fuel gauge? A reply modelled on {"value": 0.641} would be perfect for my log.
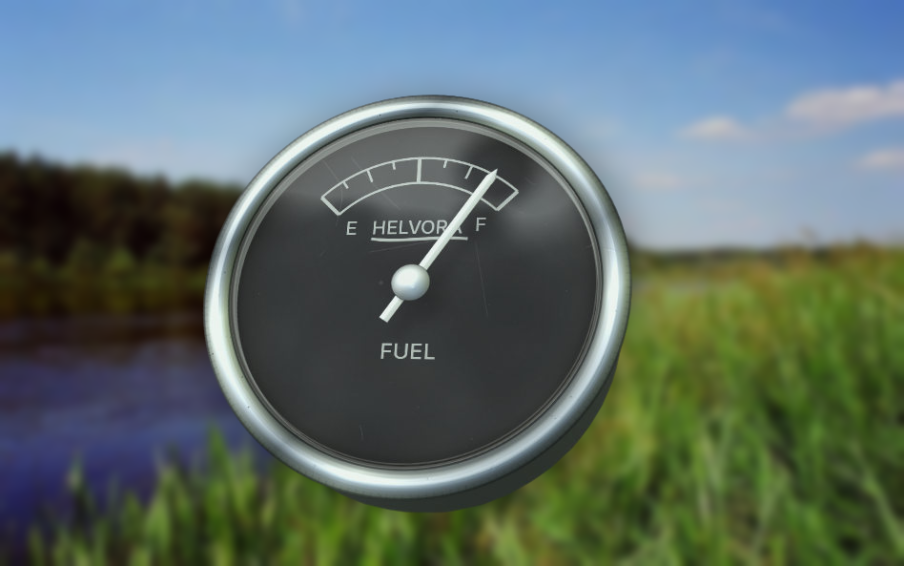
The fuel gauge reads {"value": 0.875}
